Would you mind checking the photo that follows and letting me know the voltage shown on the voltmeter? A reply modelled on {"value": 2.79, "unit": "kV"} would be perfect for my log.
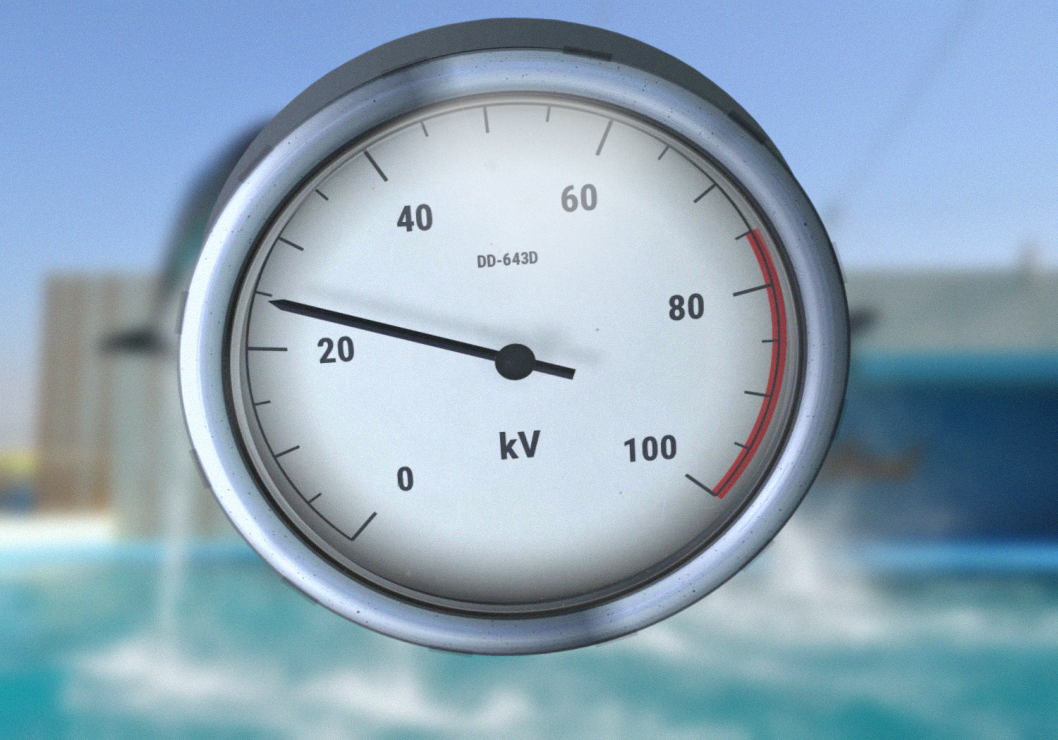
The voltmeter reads {"value": 25, "unit": "kV"}
